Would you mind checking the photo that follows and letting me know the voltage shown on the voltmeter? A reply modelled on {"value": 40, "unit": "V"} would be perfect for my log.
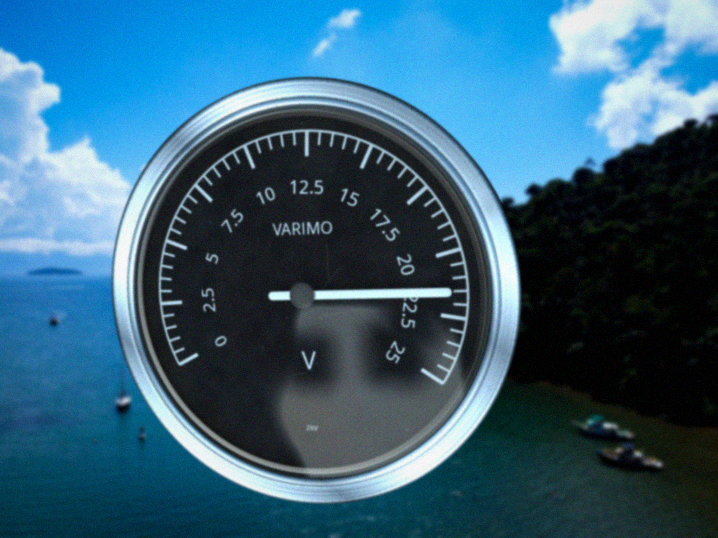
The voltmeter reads {"value": 21.5, "unit": "V"}
